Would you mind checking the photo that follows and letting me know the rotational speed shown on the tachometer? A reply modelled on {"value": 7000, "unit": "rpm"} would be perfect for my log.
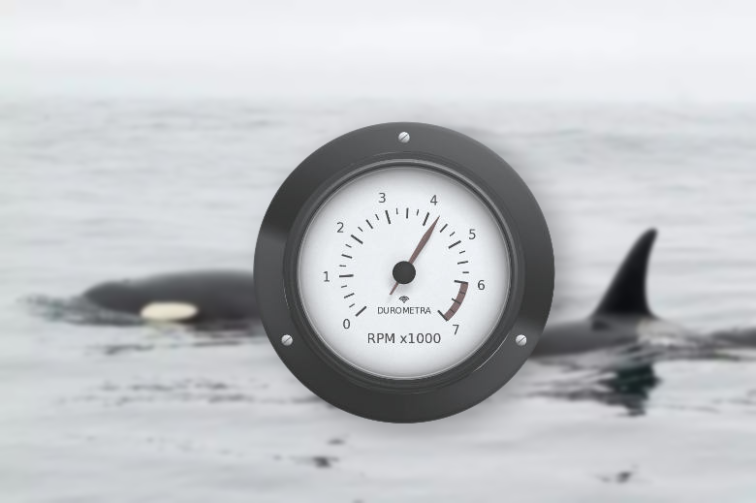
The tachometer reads {"value": 4250, "unit": "rpm"}
